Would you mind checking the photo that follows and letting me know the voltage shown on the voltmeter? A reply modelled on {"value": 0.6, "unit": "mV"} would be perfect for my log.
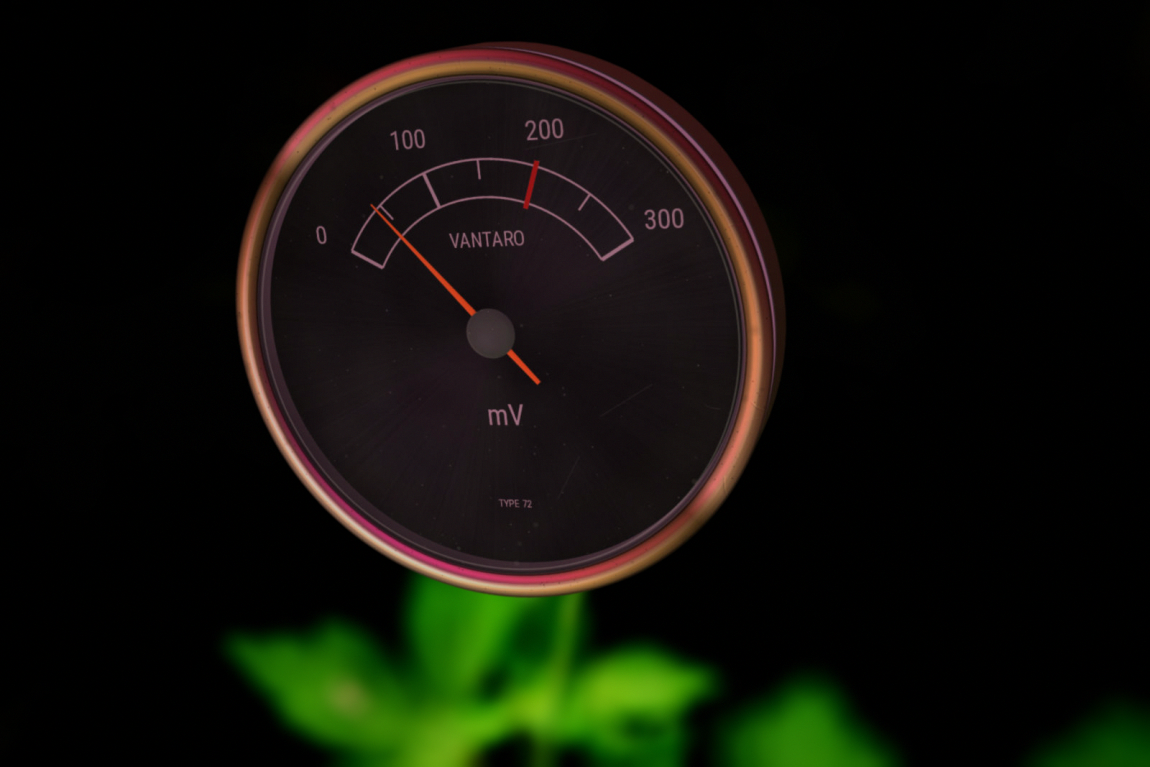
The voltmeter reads {"value": 50, "unit": "mV"}
